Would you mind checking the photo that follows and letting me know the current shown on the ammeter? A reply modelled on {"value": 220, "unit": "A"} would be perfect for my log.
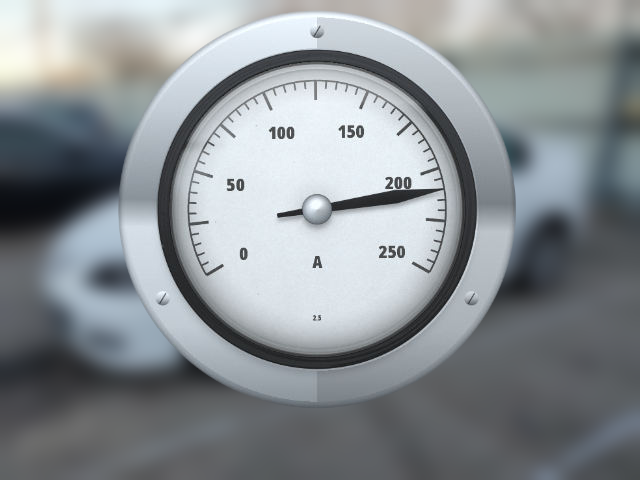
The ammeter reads {"value": 210, "unit": "A"}
